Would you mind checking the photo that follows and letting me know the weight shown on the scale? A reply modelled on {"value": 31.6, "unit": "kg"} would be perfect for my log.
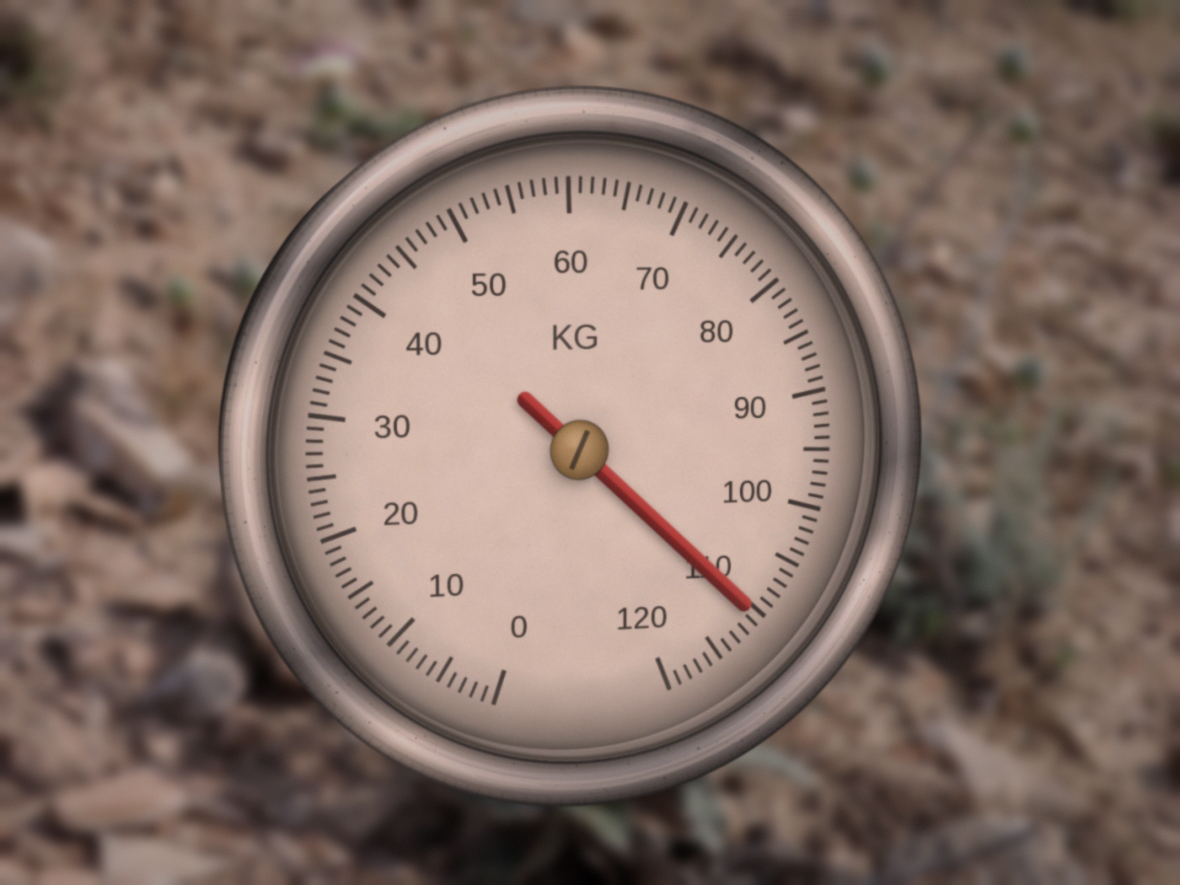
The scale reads {"value": 110.5, "unit": "kg"}
